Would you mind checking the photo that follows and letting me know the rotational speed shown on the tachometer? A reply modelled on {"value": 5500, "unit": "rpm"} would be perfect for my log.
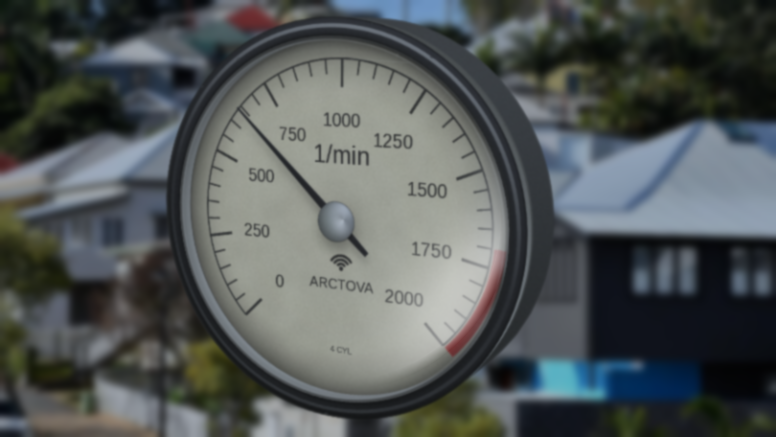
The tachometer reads {"value": 650, "unit": "rpm"}
